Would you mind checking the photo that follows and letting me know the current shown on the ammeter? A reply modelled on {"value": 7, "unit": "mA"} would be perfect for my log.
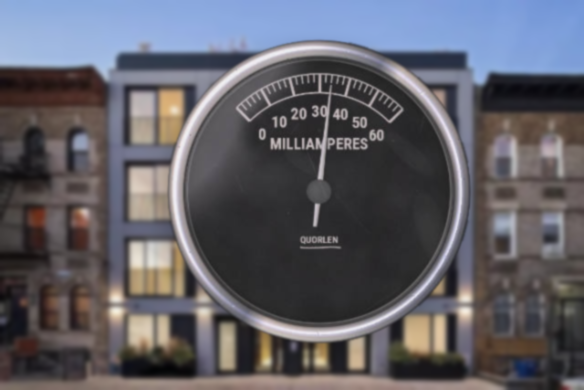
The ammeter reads {"value": 34, "unit": "mA"}
